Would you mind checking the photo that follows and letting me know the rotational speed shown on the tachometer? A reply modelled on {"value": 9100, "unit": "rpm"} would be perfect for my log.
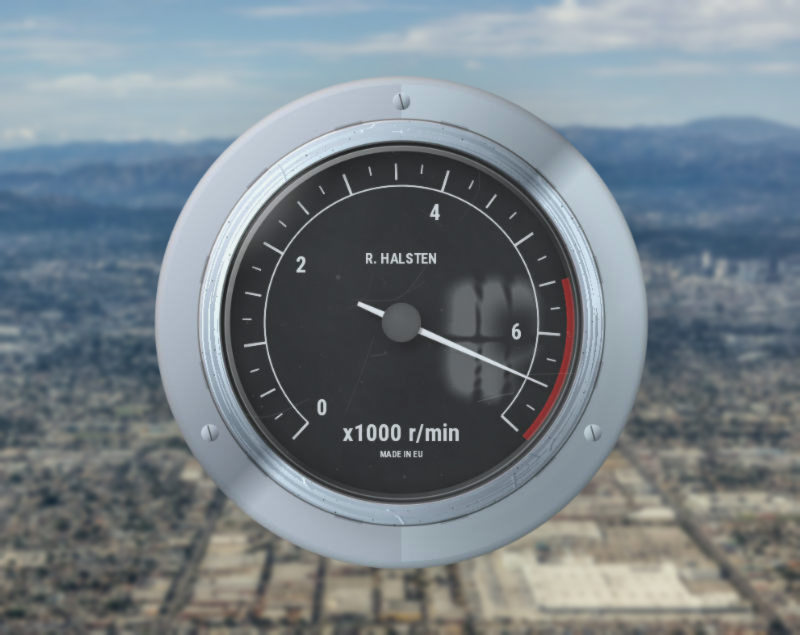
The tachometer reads {"value": 6500, "unit": "rpm"}
